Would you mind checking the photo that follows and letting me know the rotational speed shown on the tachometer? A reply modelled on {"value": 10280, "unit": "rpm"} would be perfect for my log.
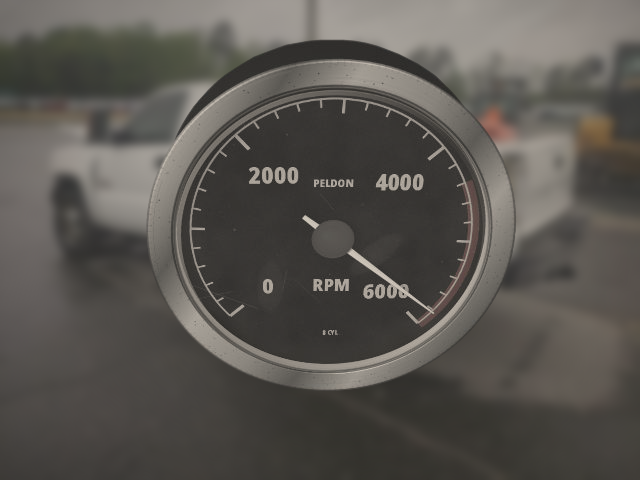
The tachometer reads {"value": 5800, "unit": "rpm"}
